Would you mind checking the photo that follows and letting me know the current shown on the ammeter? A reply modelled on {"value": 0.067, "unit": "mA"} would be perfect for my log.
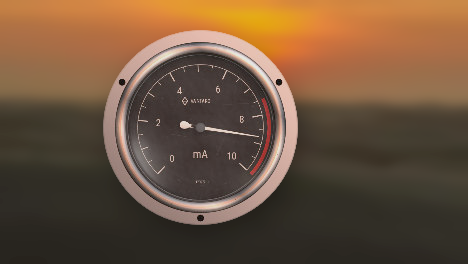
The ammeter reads {"value": 8.75, "unit": "mA"}
